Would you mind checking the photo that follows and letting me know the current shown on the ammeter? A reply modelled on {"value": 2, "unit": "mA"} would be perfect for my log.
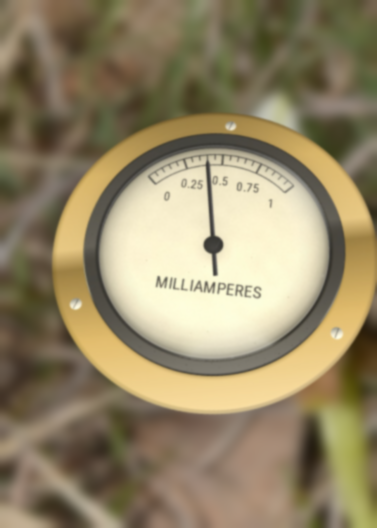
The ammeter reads {"value": 0.4, "unit": "mA"}
